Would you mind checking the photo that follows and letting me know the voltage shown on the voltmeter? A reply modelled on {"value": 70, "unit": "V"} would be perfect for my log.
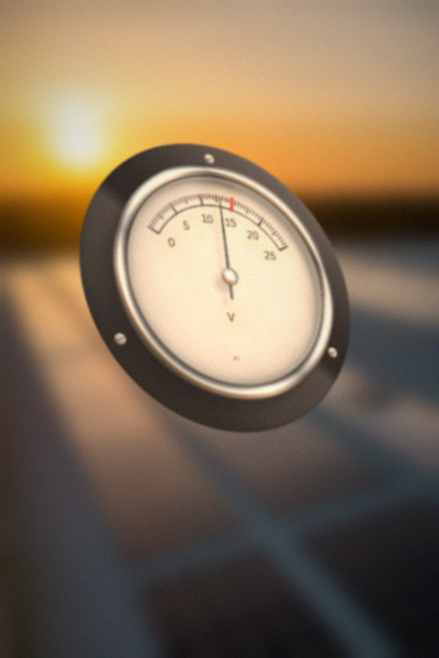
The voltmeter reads {"value": 12.5, "unit": "V"}
